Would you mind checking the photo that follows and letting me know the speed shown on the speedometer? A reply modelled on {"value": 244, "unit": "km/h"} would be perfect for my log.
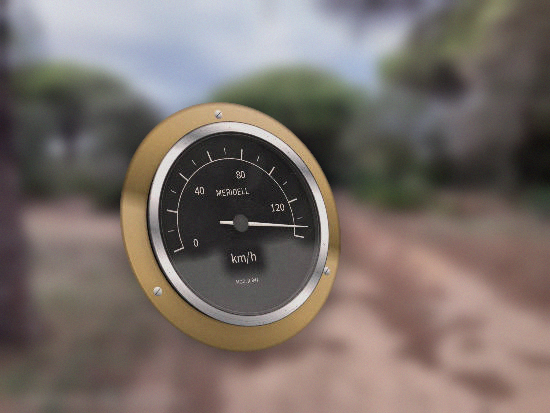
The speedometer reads {"value": 135, "unit": "km/h"}
